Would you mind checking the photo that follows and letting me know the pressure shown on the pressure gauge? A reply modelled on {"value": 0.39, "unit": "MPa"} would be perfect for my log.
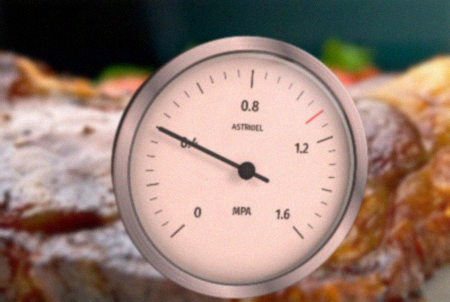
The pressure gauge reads {"value": 0.4, "unit": "MPa"}
